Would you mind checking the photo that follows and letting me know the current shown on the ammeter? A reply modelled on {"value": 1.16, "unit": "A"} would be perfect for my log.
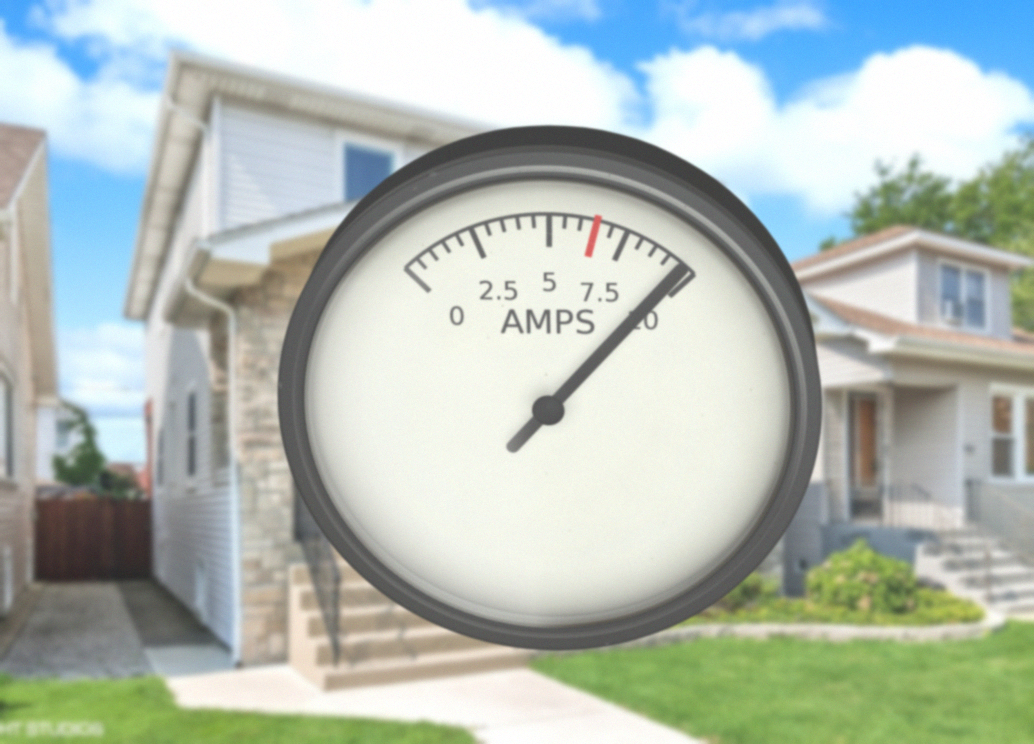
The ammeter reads {"value": 9.5, "unit": "A"}
